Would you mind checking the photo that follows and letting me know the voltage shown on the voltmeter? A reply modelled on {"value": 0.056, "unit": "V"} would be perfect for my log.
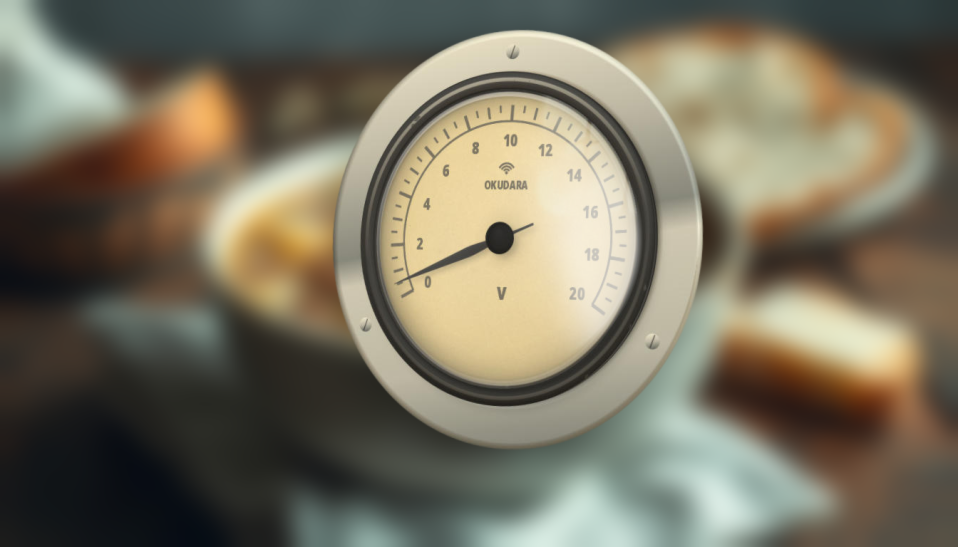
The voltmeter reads {"value": 0.5, "unit": "V"}
